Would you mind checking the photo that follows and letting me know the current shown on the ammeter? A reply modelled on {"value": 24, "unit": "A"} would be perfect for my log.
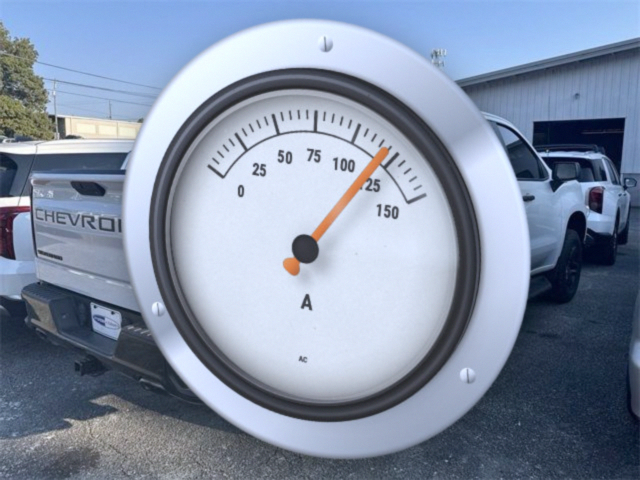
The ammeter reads {"value": 120, "unit": "A"}
